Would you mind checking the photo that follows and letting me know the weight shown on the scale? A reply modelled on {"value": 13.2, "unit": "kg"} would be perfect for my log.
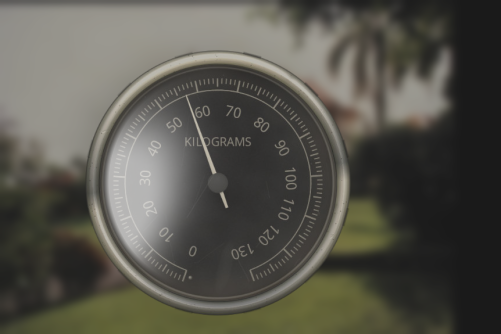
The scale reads {"value": 57, "unit": "kg"}
